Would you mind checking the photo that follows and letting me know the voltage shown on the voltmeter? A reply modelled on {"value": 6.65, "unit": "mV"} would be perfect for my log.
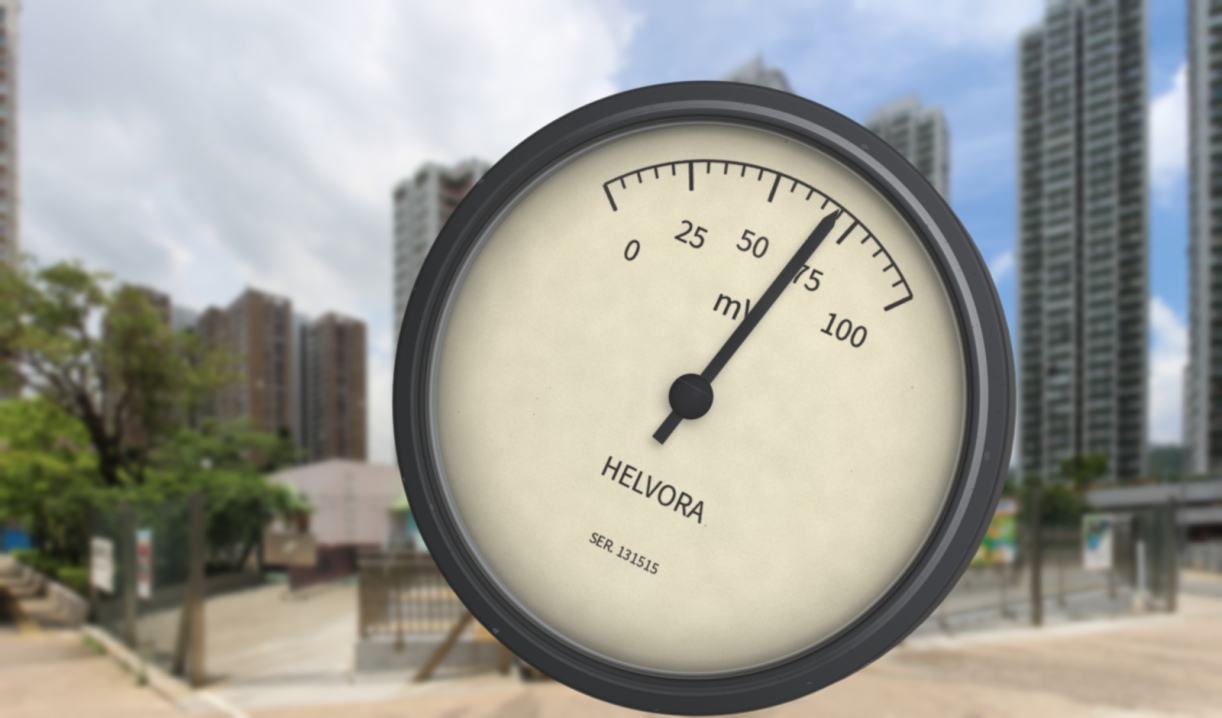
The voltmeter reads {"value": 70, "unit": "mV"}
